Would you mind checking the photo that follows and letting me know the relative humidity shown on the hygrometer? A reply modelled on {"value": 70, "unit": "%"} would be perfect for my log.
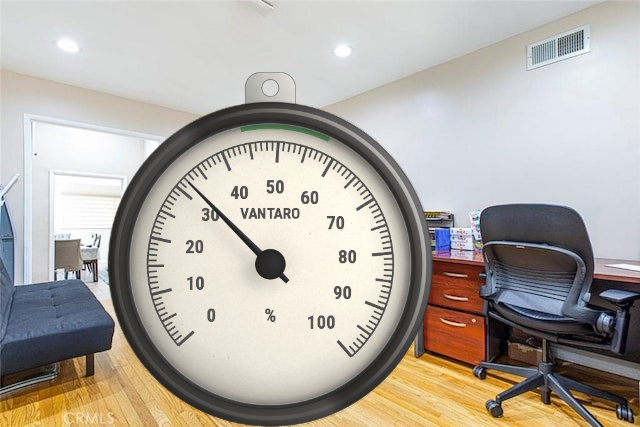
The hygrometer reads {"value": 32, "unit": "%"}
